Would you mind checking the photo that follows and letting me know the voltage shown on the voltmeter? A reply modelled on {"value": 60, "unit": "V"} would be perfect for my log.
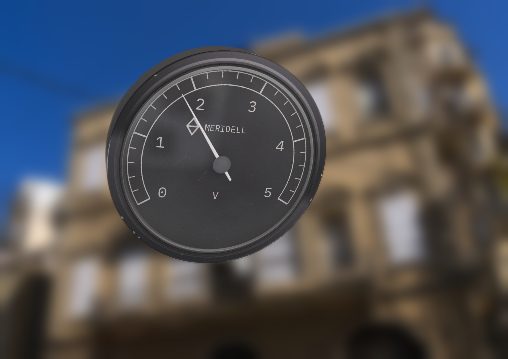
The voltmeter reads {"value": 1.8, "unit": "V"}
